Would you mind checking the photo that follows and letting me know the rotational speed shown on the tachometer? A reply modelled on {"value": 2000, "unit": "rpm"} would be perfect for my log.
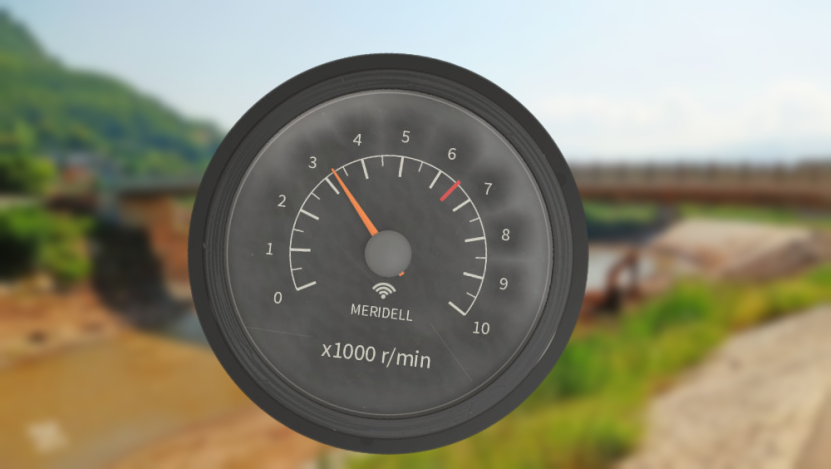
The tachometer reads {"value": 3250, "unit": "rpm"}
